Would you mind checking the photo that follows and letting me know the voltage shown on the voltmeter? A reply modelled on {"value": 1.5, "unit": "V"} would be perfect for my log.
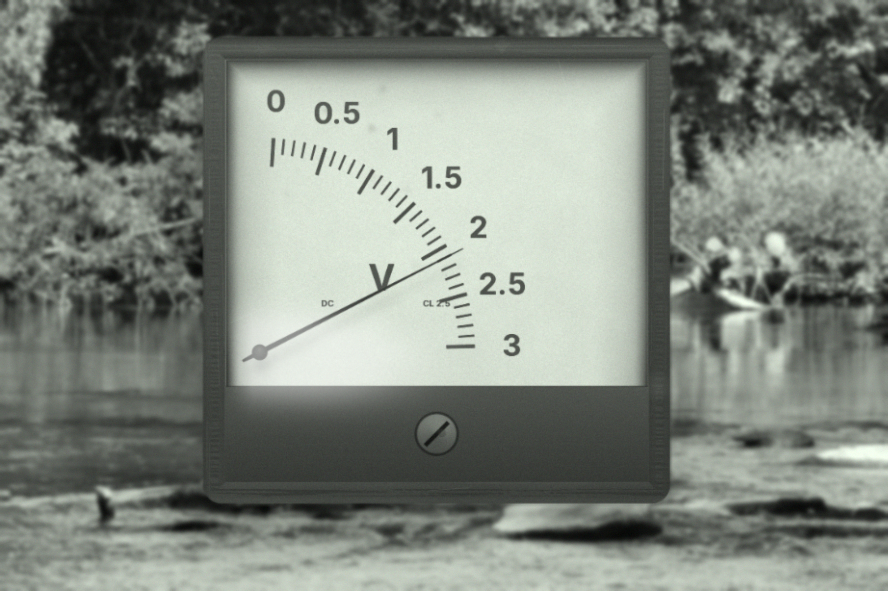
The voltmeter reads {"value": 2.1, "unit": "V"}
